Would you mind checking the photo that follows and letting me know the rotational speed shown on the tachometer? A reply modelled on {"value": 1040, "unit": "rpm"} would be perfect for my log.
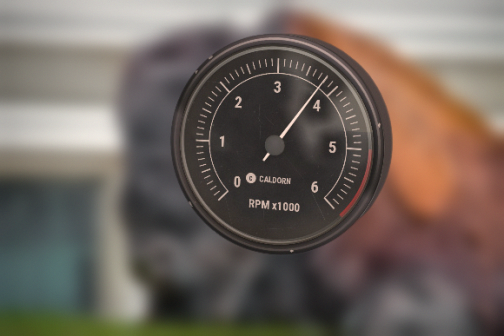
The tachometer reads {"value": 3800, "unit": "rpm"}
